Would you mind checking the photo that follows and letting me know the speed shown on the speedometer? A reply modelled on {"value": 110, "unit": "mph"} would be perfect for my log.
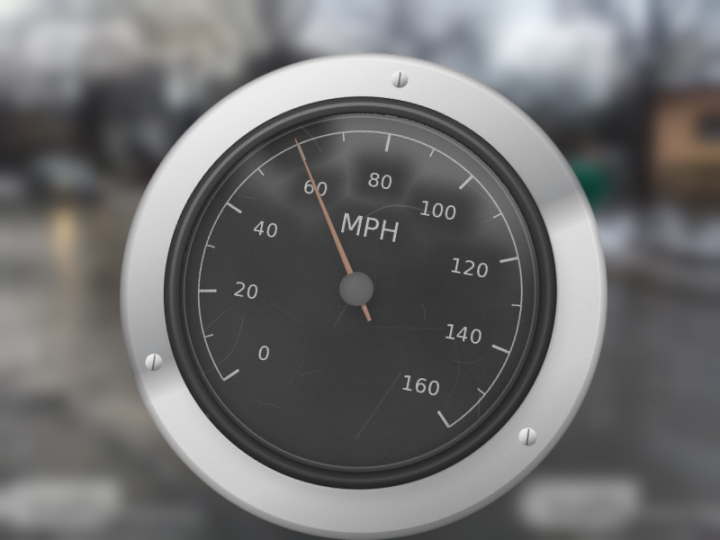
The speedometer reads {"value": 60, "unit": "mph"}
